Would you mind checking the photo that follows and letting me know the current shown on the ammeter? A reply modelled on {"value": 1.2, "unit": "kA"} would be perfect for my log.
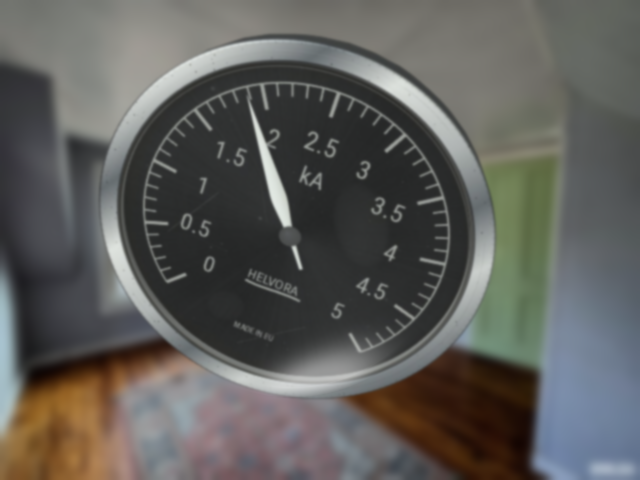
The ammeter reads {"value": 1.9, "unit": "kA"}
